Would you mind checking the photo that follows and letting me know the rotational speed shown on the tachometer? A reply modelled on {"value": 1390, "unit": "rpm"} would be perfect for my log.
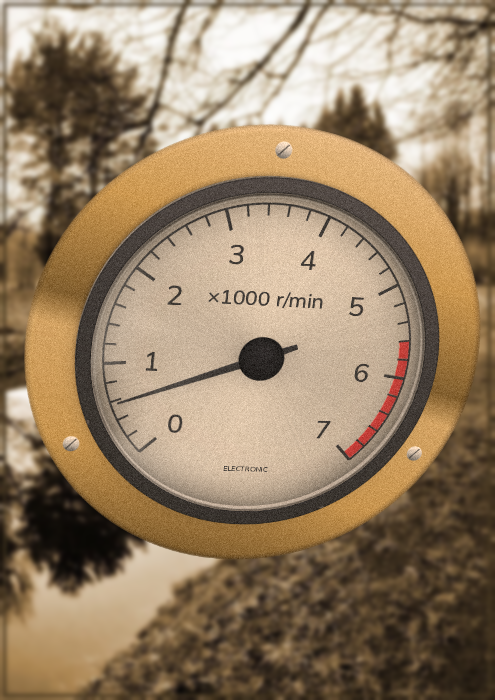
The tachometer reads {"value": 600, "unit": "rpm"}
